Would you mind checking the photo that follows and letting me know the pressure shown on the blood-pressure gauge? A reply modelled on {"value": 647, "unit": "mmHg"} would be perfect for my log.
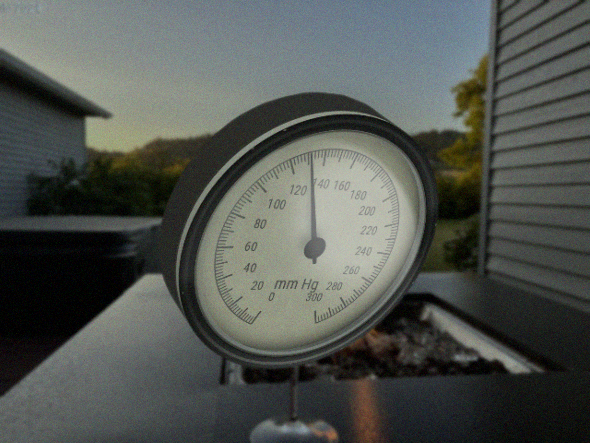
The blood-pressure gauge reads {"value": 130, "unit": "mmHg"}
